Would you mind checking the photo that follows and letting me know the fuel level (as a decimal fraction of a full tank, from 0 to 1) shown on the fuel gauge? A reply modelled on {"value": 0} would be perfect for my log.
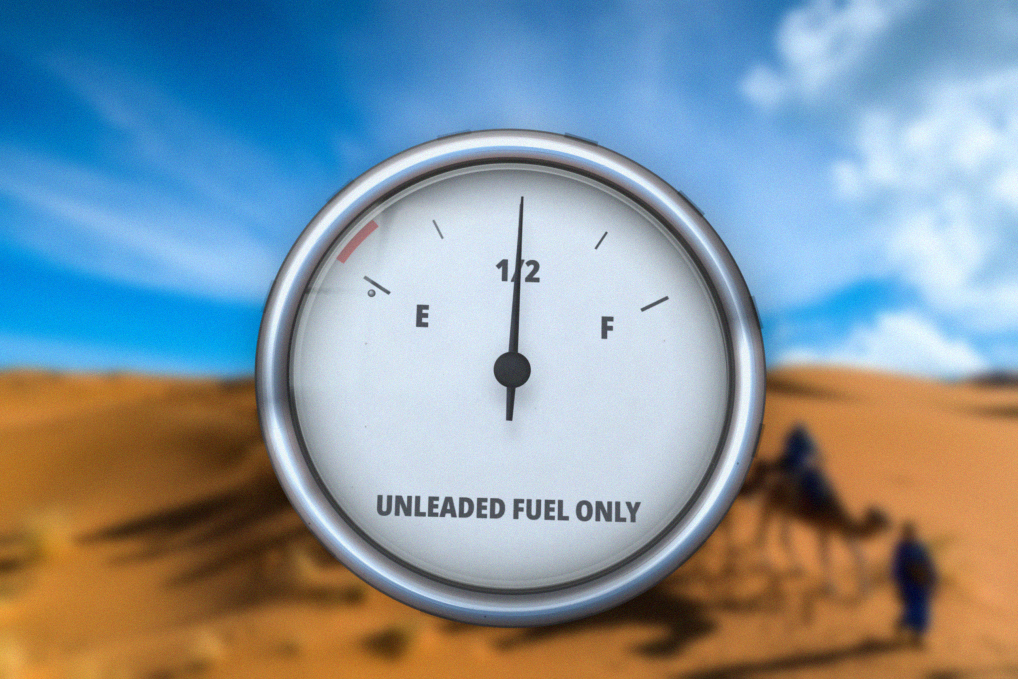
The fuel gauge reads {"value": 0.5}
